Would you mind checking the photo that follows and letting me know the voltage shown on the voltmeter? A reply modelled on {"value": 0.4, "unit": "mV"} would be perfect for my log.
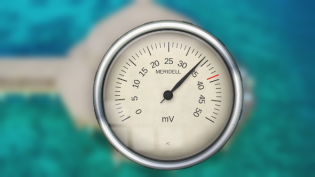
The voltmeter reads {"value": 34, "unit": "mV"}
